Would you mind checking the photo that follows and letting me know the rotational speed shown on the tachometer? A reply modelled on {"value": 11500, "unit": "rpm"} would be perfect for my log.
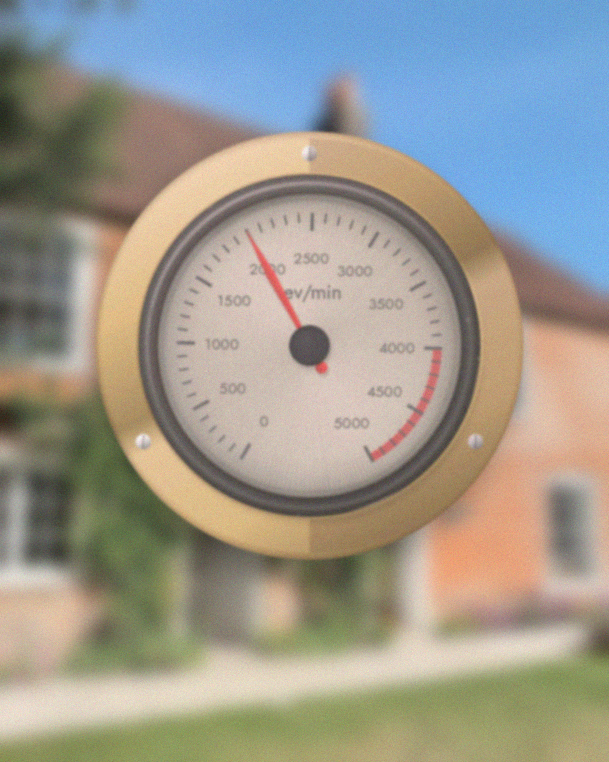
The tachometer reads {"value": 2000, "unit": "rpm"}
